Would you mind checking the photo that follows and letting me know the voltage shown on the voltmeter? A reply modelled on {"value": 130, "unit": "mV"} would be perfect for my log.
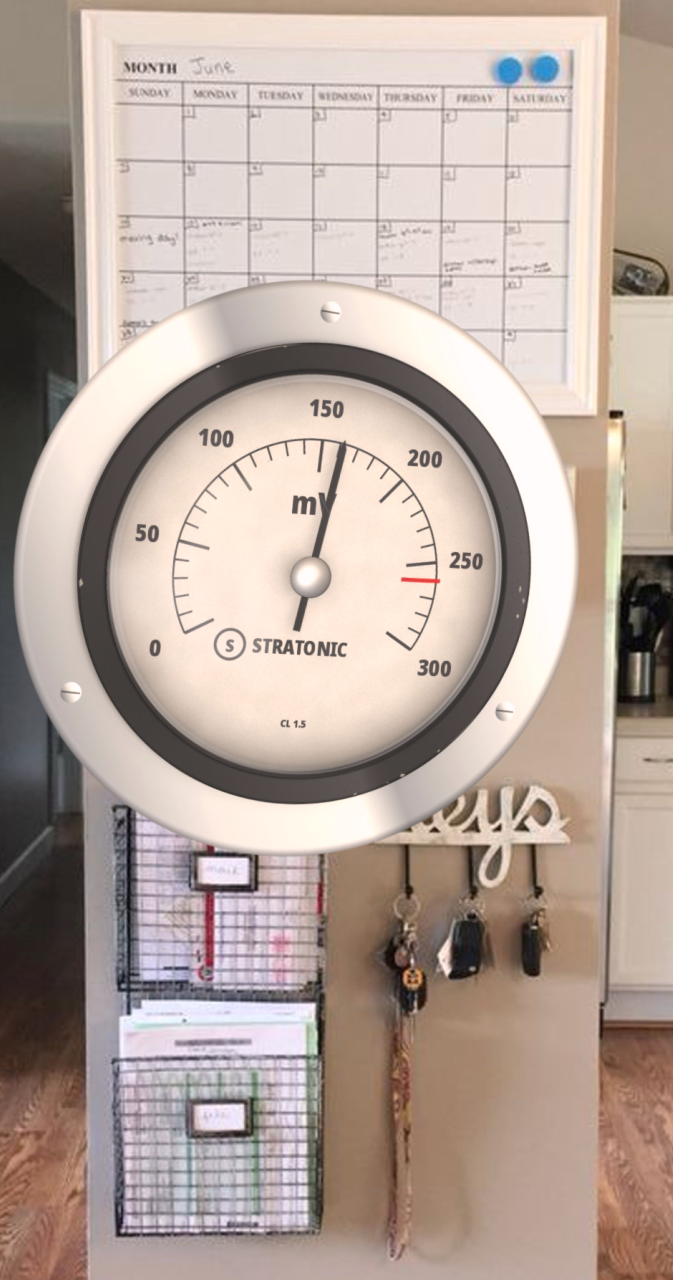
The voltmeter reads {"value": 160, "unit": "mV"}
